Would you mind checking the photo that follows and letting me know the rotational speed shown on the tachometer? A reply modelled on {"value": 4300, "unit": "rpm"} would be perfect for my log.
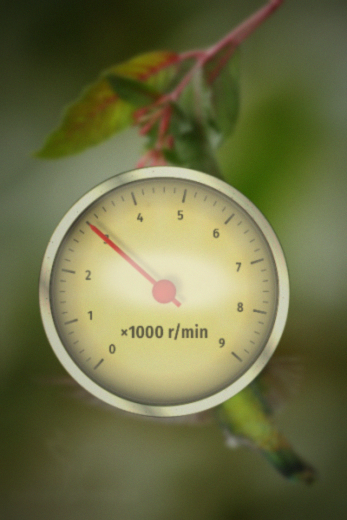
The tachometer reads {"value": 3000, "unit": "rpm"}
